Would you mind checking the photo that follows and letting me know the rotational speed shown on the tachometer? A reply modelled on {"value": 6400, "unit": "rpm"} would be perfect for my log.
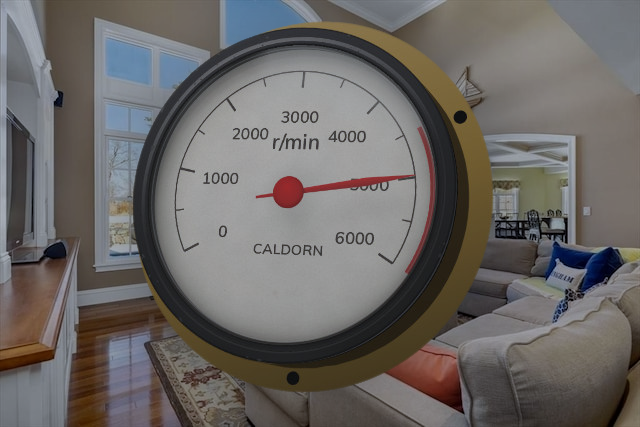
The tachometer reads {"value": 5000, "unit": "rpm"}
